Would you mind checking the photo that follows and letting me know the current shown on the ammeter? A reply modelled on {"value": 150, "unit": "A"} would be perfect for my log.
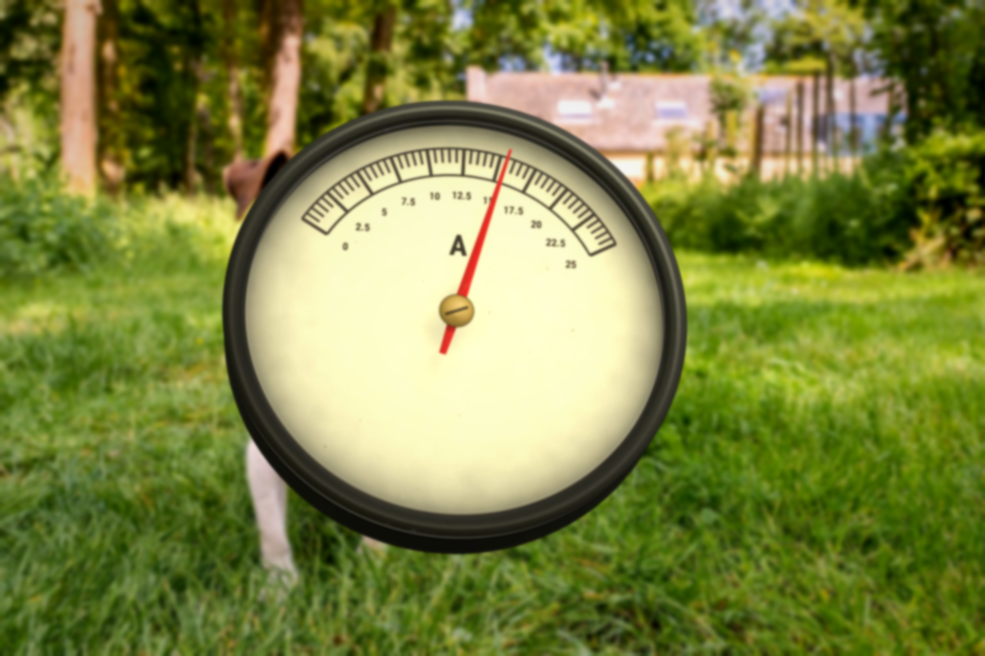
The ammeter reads {"value": 15.5, "unit": "A"}
